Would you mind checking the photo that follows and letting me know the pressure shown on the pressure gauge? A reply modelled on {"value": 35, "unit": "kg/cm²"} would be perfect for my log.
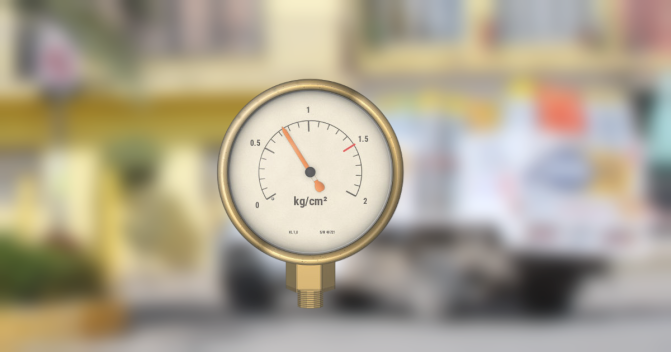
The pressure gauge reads {"value": 0.75, "unit": "kg/cm²"}
